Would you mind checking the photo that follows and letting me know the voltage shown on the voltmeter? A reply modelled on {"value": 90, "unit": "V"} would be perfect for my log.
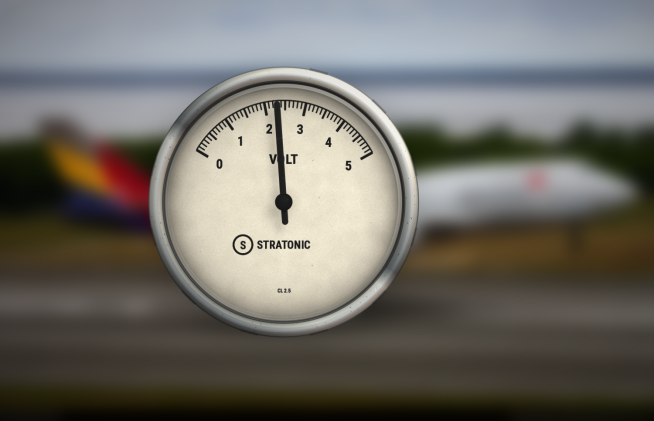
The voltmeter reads {"value": 2.3, "unit": "V"}
